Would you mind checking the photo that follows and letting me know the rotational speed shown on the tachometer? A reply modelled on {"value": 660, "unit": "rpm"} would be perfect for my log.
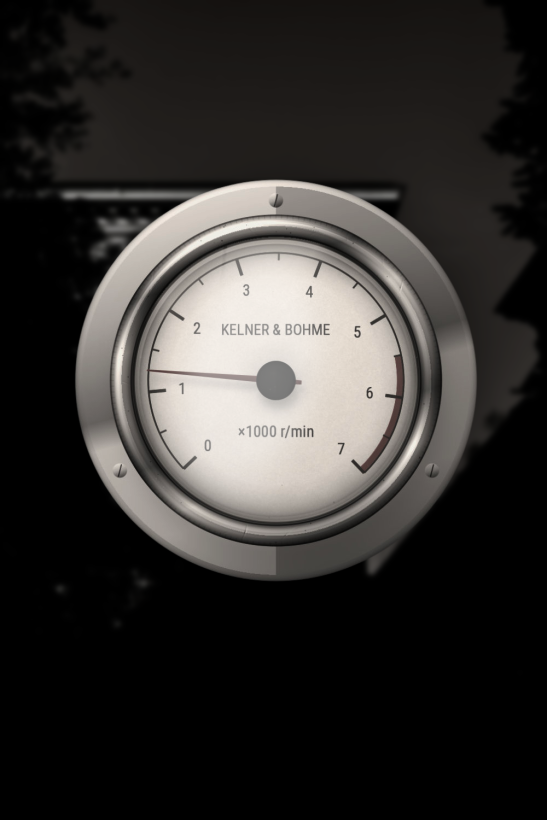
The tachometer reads {"value": 1250, "unit": "rpm"}
